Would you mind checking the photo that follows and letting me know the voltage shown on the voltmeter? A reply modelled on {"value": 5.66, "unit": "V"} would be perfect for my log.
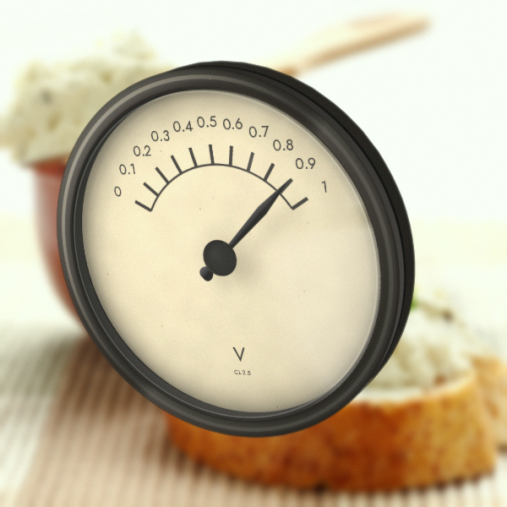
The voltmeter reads {"value": 0.9, "unit": "V"}
